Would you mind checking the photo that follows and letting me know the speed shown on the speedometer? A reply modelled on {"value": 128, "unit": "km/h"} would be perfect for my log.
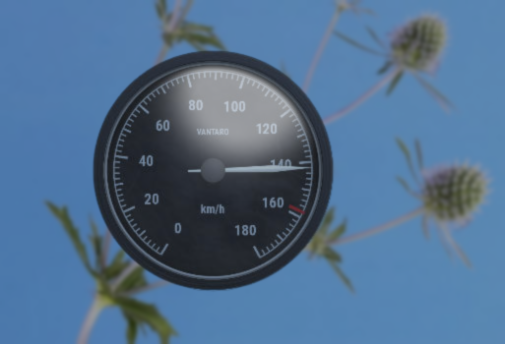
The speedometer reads {"value": 142, "unit": "km/h"}
